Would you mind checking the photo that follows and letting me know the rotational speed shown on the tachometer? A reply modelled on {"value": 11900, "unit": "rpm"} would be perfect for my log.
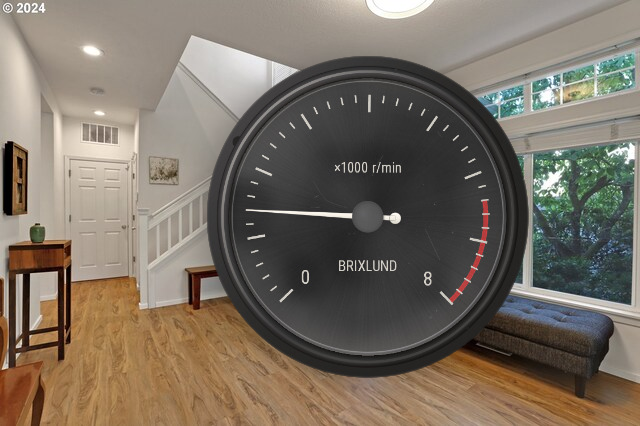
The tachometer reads {"value": 1400, "unit": "rpm"}
